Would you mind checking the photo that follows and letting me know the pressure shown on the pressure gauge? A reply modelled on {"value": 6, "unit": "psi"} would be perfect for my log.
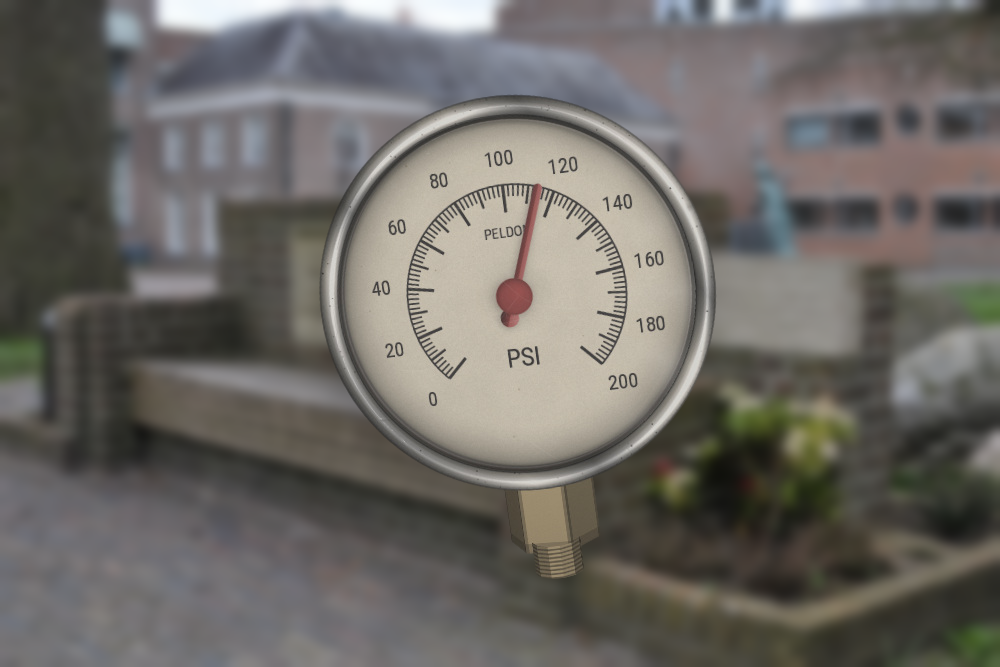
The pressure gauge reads {"value": 114, "unit": "psi"}
